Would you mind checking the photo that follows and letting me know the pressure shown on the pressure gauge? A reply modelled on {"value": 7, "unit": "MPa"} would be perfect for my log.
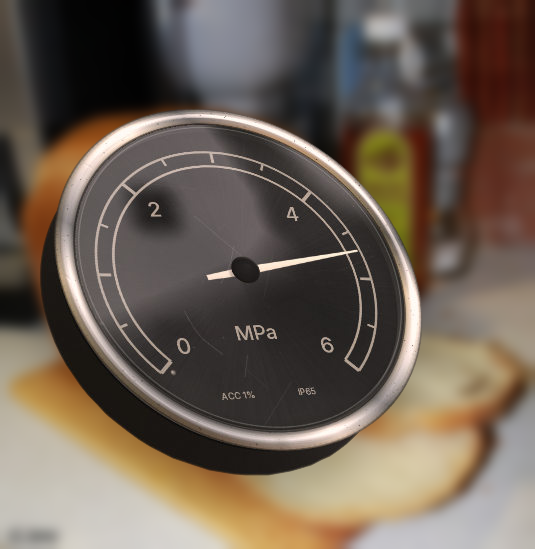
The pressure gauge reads {"value": 4.75, "unit": "MPa"}
